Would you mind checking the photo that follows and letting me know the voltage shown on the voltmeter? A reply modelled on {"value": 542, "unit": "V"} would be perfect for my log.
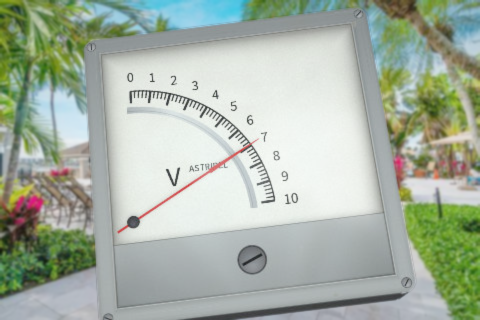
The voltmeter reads {"value": 7, "unit": "V"}
